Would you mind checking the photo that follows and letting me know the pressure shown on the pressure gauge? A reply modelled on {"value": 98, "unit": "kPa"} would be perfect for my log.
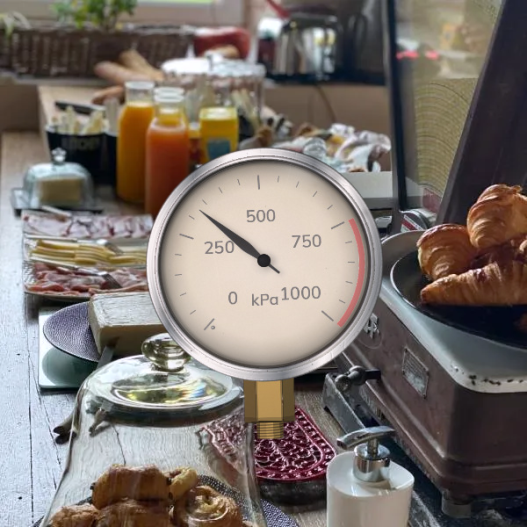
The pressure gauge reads {"value": 325, "unit": "kPa"}
